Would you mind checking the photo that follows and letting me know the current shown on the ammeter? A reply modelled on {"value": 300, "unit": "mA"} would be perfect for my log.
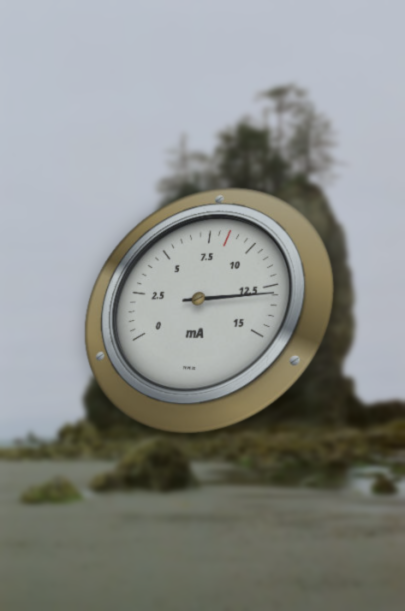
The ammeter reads {"value": 13, "unit": "mA"}
